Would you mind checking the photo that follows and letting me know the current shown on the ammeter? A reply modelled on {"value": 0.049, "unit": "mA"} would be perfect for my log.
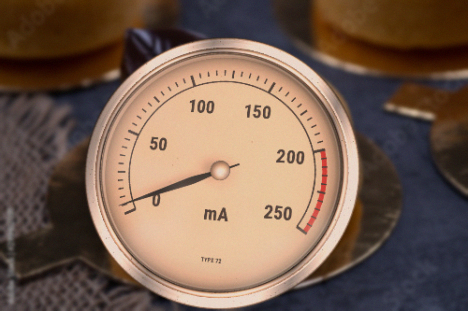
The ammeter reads {"value": 5, "unit": "mA"}
